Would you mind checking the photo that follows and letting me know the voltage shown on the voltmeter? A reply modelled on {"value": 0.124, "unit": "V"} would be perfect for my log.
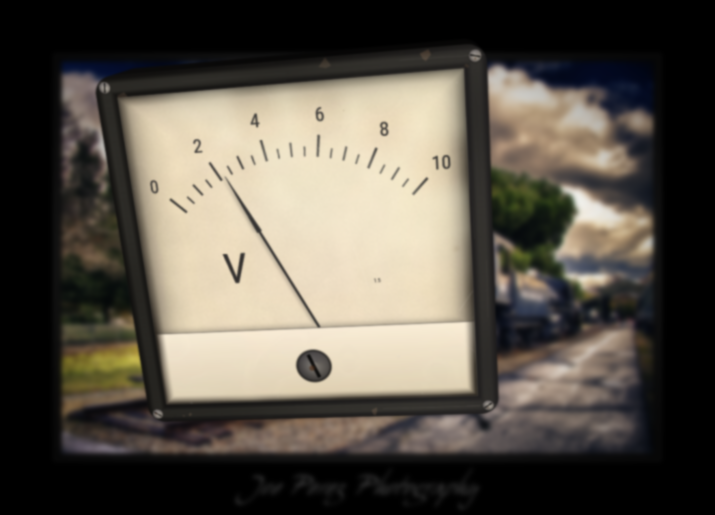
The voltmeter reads {"value": 2.25, "unit": "V"}
